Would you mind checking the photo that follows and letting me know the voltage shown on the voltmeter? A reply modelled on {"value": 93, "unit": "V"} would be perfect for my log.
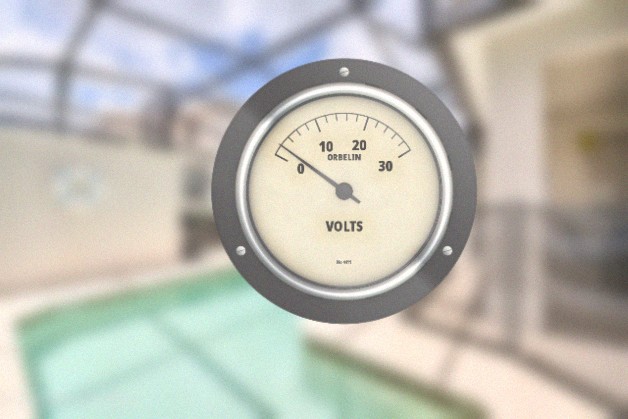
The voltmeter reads {"value": 2, "unit": "V"}
